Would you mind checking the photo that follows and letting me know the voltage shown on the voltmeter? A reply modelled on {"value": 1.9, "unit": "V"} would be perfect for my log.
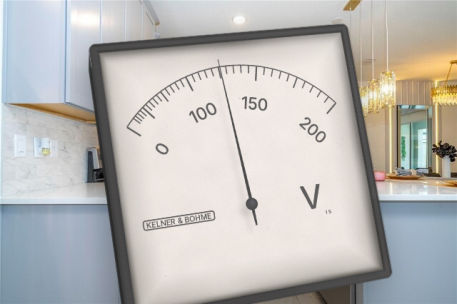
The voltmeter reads {"value": 125, "unit": "V"}
